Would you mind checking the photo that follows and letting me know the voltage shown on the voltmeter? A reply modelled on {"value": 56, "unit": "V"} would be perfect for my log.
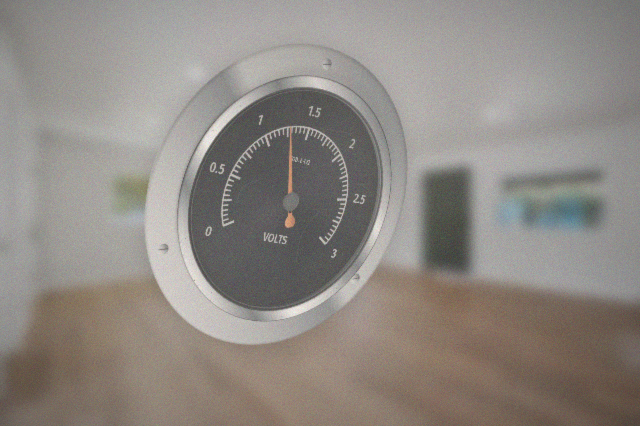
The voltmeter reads {"value": 1.25, "unit": "V"}
